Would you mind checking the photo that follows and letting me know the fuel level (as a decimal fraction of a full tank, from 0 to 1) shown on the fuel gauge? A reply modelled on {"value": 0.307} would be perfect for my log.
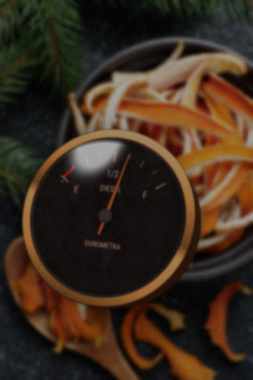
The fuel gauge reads {"value": 0.625}
